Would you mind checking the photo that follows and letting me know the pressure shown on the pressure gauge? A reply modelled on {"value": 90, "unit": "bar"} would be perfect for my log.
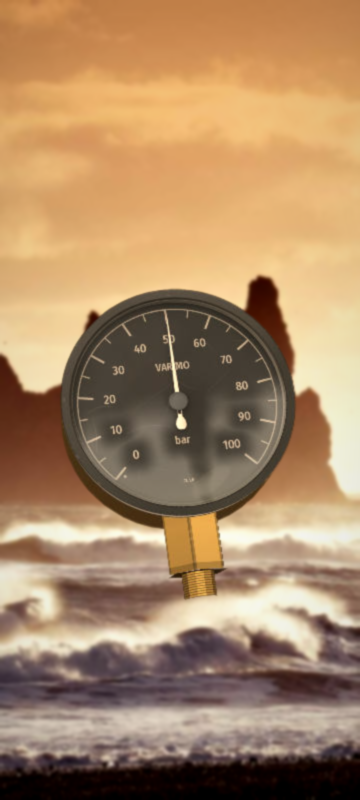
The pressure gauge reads {"value": 50, "unit": "bar"}
